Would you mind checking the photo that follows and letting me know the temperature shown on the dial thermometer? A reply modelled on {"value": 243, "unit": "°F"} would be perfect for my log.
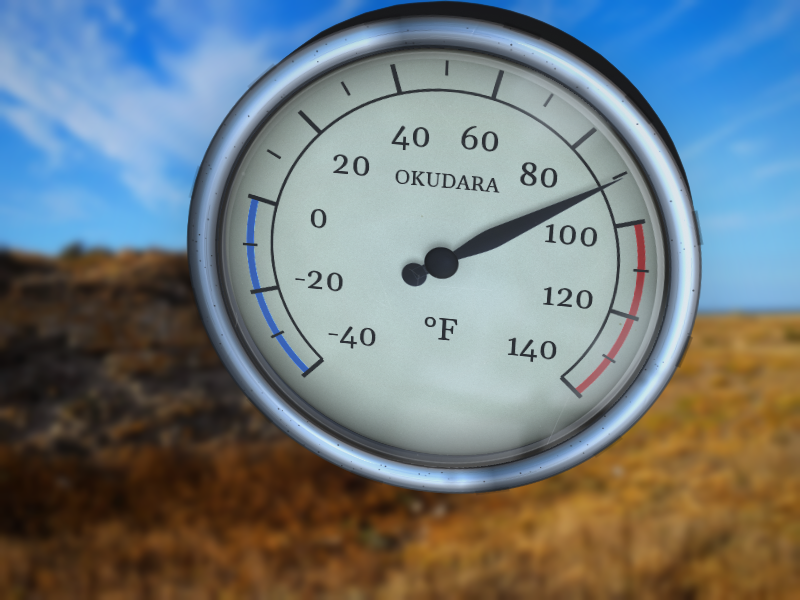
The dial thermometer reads {"value": 90, "unit": "°F"}
